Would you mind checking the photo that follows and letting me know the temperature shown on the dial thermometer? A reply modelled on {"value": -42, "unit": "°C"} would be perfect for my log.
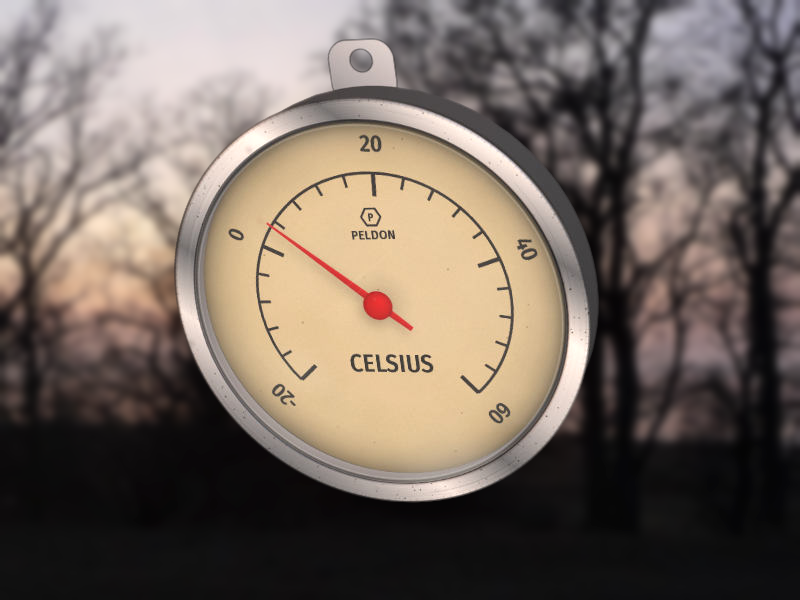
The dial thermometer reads {"value": 4, "unit": "°C"}
